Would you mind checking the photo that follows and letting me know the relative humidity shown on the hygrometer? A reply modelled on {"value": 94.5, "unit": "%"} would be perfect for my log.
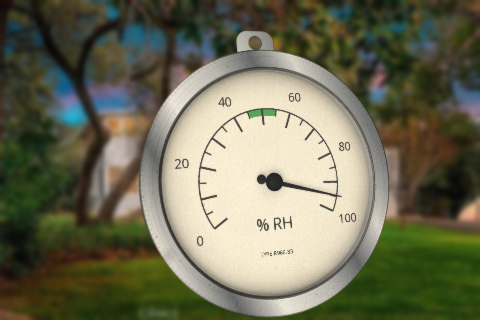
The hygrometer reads {"value": 95, "unit": "%"}
